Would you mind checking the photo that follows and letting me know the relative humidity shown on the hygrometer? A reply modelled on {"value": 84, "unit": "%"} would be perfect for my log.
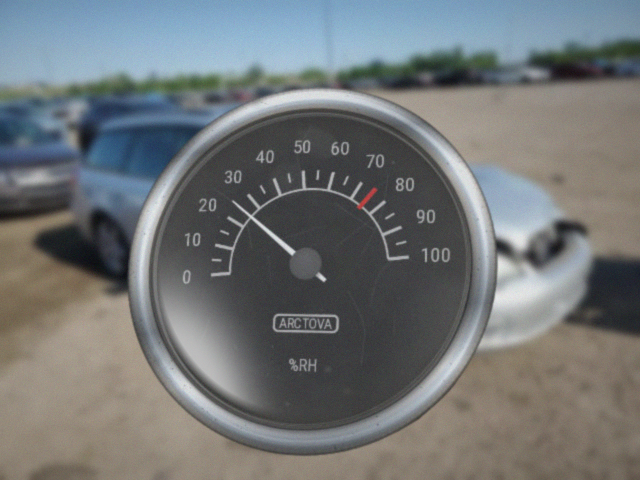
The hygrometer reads {"value": 25, "unit": "%"}
